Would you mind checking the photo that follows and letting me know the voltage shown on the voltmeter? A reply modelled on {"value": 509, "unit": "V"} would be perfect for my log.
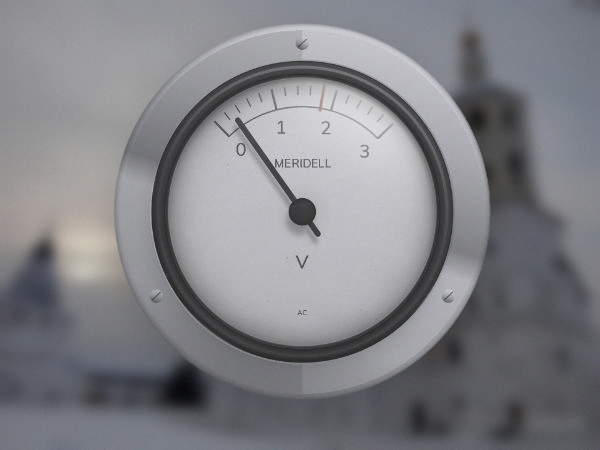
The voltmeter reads {"value": 0.3, "unit": "V"}
